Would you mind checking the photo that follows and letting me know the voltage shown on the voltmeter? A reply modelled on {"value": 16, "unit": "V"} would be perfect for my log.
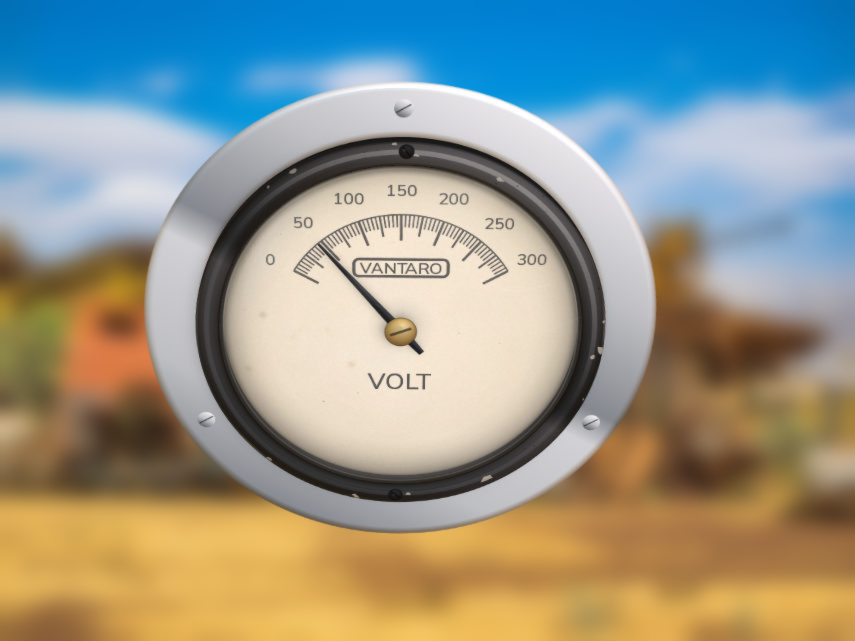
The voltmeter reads {"value": 50, "unit": "V"}
